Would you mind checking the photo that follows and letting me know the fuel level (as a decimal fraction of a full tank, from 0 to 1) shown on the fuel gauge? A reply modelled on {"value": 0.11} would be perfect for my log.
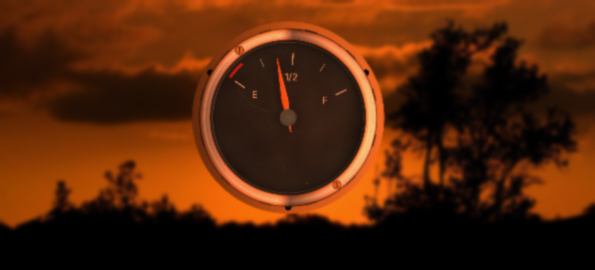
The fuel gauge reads {"value": 0.375}
